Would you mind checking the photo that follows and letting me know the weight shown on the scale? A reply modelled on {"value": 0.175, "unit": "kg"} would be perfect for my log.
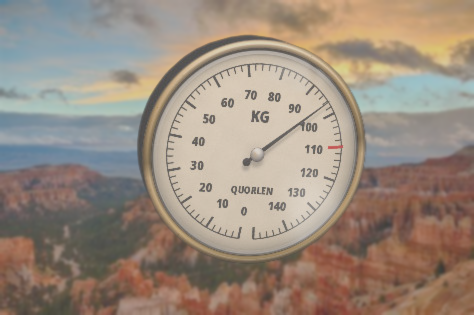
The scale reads {"value": 96, "unit": "kg"}
